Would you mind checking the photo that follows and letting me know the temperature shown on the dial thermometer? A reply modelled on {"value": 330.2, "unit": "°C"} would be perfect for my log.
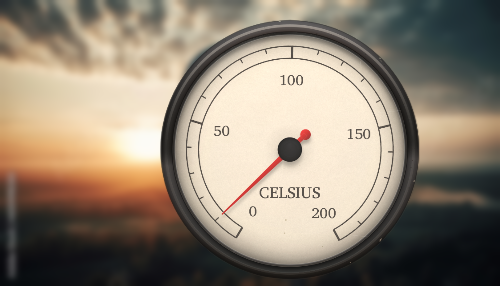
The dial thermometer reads {"value": 10, "unit": "°C"}
